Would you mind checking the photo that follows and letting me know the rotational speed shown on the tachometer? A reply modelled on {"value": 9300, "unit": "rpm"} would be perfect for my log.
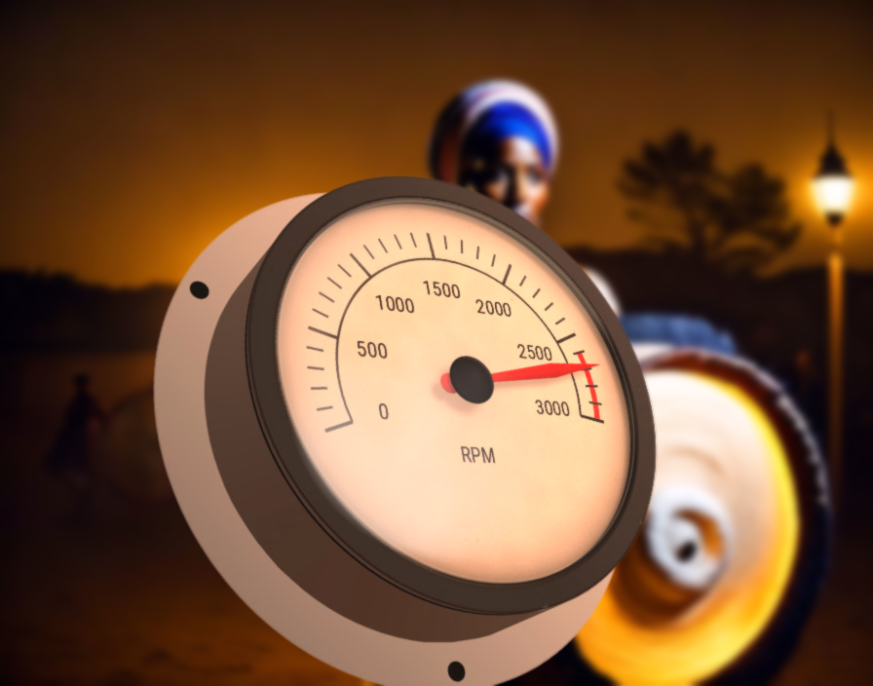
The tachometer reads {"value": 2700, "unit": "rpm"}
